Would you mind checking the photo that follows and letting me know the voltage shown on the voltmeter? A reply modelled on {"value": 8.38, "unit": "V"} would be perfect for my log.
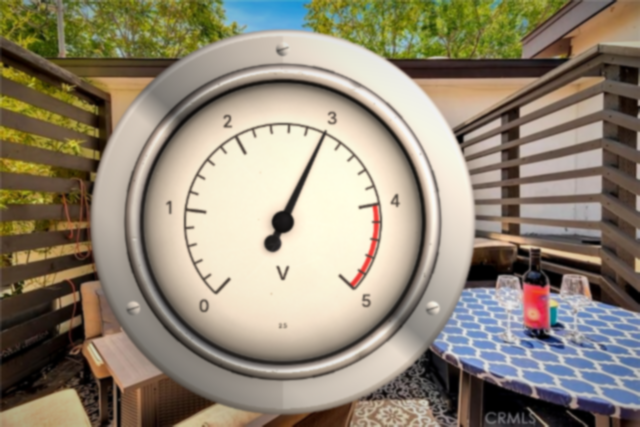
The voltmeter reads {"value": 3, "unit": "V"}
